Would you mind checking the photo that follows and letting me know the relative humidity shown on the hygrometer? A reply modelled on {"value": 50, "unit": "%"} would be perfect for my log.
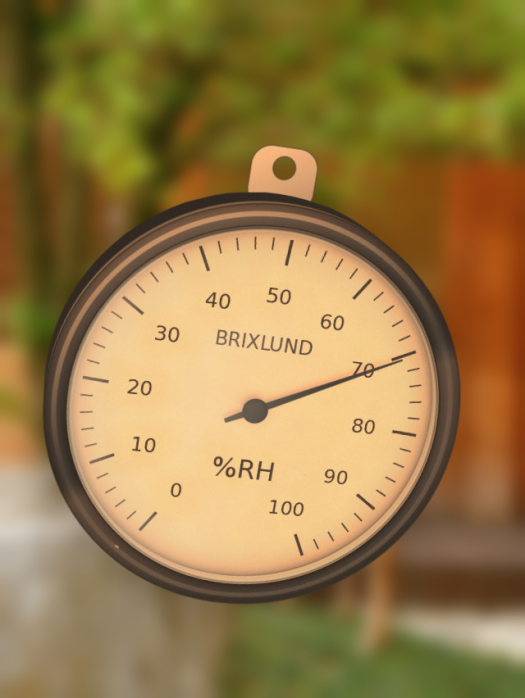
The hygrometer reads {"value": 70, "unit": "%"}
